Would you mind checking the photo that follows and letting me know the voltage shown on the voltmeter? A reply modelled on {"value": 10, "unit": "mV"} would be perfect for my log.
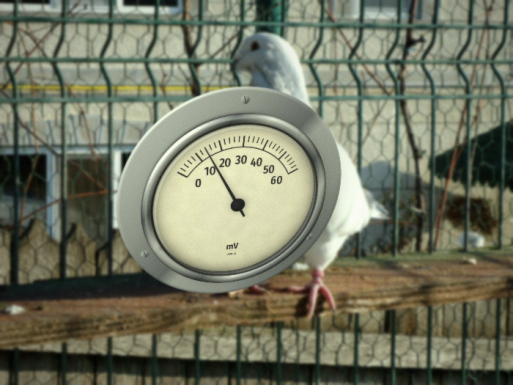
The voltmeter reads {"value": 14, "unit": "mV"}
